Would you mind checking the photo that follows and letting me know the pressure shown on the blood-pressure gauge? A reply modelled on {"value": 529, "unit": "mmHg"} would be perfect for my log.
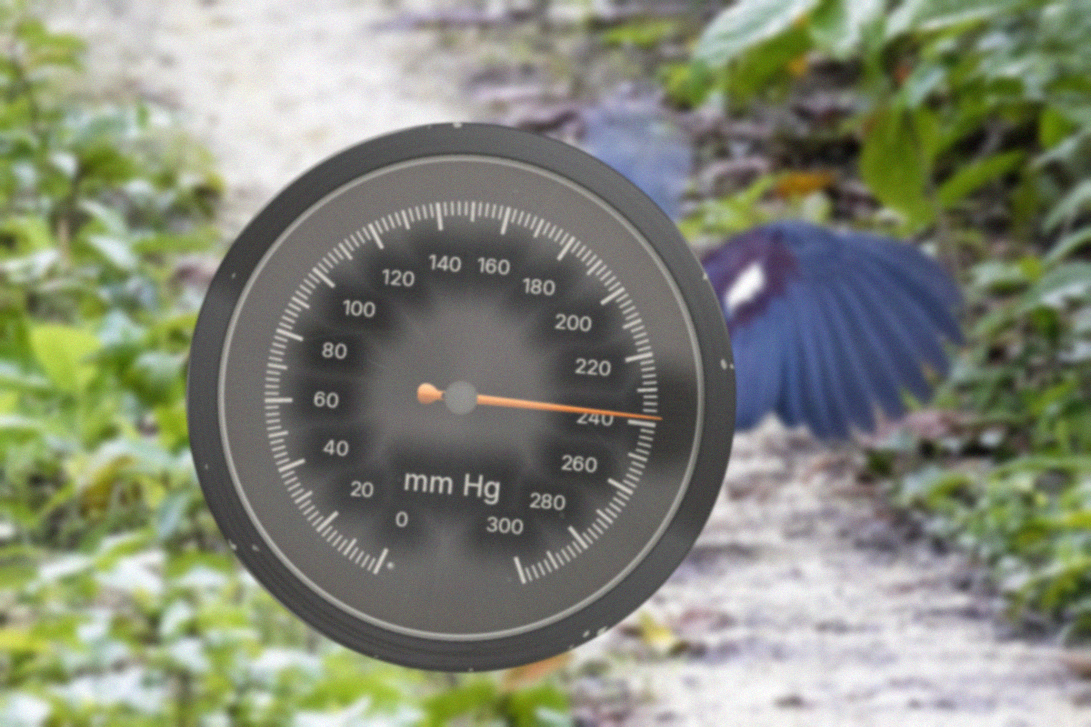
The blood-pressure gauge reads {"value": 238, "unit": "mmHg"}
